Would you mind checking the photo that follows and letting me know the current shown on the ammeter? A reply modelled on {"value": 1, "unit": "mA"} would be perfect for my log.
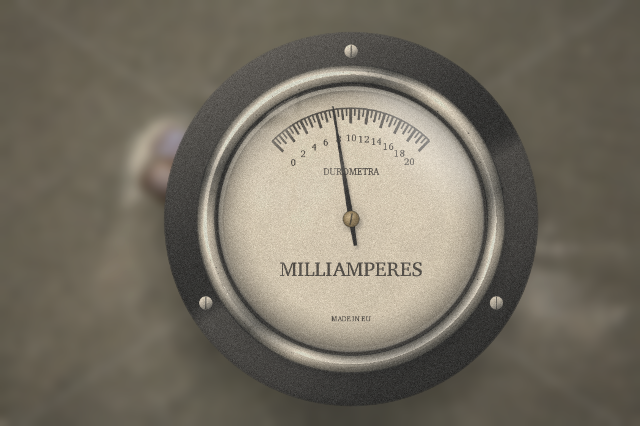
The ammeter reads {"value": 8, "unit": "mA"}
